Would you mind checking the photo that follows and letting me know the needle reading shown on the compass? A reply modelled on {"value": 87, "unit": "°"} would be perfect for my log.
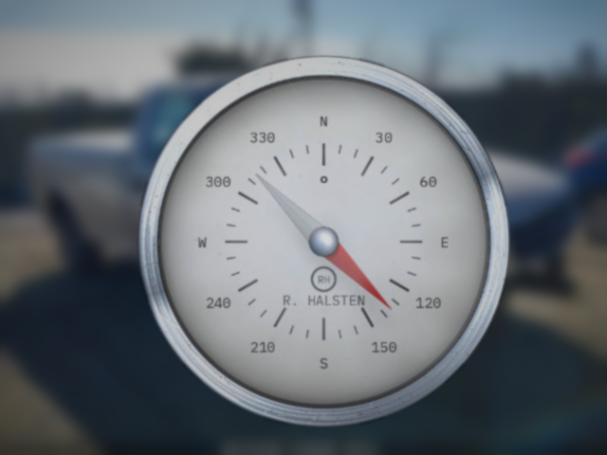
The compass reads {"value": 135, "unit": "°"}
